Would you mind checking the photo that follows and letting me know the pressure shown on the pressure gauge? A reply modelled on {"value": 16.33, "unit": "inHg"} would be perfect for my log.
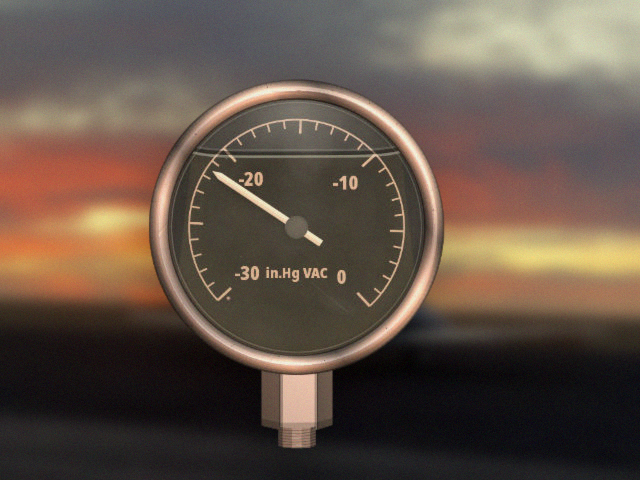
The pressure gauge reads {"value": -21.5, "unit": "inHg"}
